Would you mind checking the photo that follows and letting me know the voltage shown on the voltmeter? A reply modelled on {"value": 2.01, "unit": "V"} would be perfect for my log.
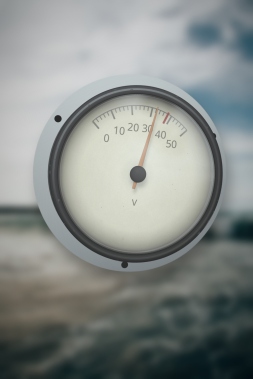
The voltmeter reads {"value": 32, "unit": "V"}
